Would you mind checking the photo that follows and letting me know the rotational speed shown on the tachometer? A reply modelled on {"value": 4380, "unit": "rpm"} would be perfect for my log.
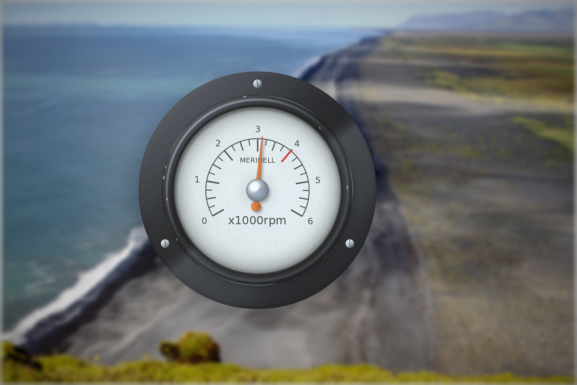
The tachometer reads {"value": 3125, "unit": "rpm"}
